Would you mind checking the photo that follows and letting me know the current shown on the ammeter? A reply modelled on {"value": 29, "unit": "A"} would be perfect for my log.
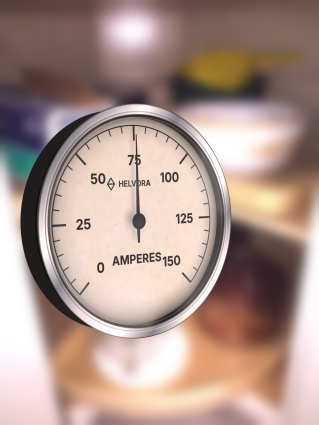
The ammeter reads {"value": 75, "unit": "A"}
